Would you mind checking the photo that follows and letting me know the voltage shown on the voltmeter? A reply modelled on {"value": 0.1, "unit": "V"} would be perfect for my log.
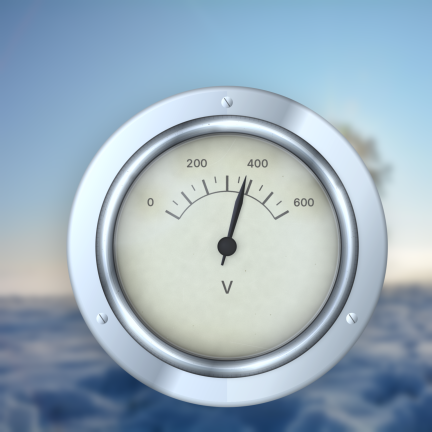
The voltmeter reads {"value": 375, "unit": "V"}
